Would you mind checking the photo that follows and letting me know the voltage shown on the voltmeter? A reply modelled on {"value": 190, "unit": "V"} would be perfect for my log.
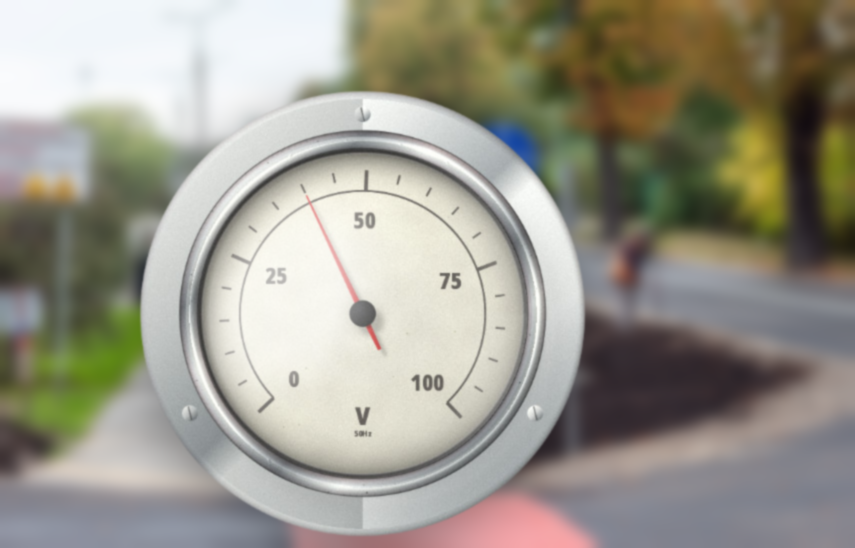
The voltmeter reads {"value": 40, "unit": "V"}
